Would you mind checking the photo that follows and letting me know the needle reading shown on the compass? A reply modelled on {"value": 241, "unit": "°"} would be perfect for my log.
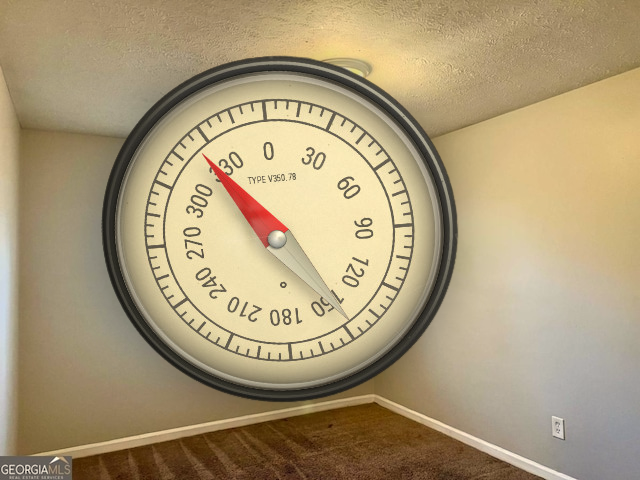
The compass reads {"value": 325, "unit": "°"}
